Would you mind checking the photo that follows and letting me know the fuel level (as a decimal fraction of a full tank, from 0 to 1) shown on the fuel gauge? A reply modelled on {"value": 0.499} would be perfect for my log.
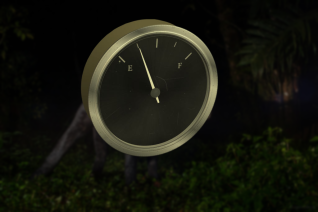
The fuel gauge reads {"value": 0.25}
